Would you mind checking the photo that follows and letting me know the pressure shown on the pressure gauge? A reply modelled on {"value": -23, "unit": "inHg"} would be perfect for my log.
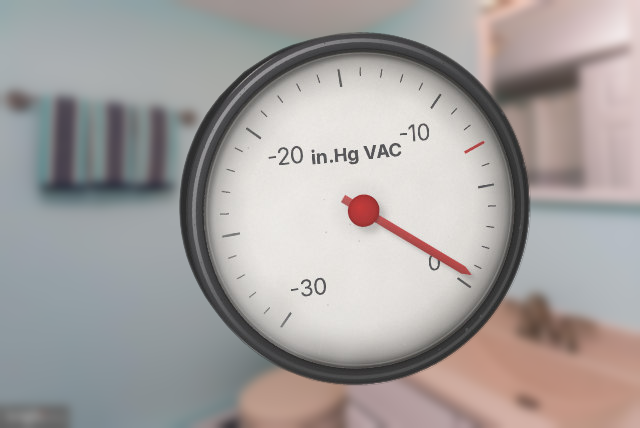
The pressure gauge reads {"value": -0.5, "unit": "inHg"}
